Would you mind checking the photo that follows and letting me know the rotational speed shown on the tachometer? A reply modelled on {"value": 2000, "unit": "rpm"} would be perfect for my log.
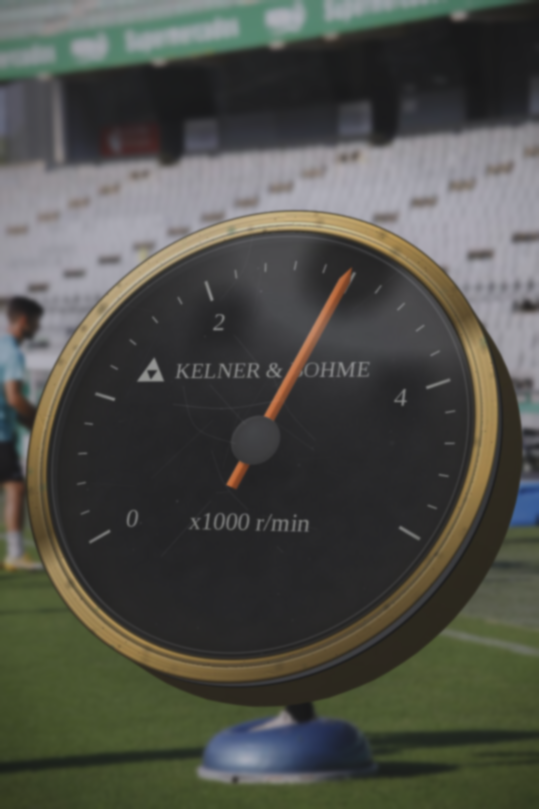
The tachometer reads {"value": 3000, "unit": "rpm"}
